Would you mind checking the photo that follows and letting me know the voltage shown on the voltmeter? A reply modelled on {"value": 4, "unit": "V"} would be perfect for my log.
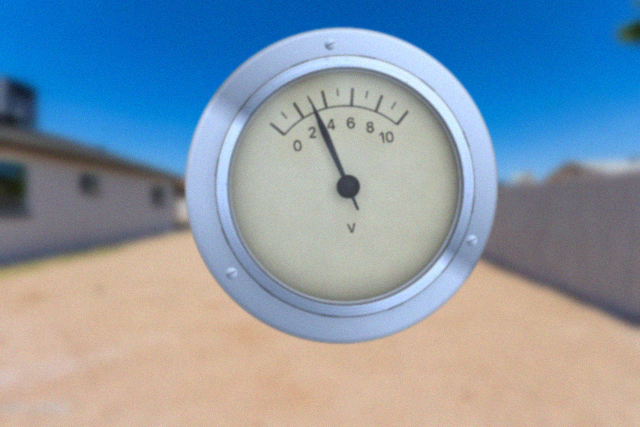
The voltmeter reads {"value": 3, "unit": "V"}
